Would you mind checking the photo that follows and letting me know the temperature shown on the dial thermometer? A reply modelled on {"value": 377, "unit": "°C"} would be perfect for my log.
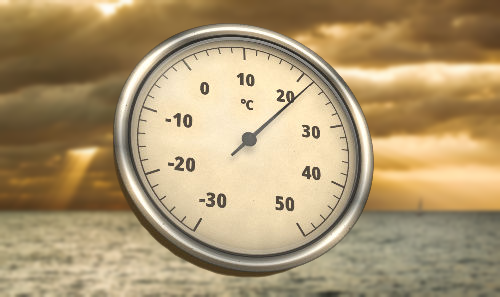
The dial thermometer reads {"value": 22, "unit": "°C"}
